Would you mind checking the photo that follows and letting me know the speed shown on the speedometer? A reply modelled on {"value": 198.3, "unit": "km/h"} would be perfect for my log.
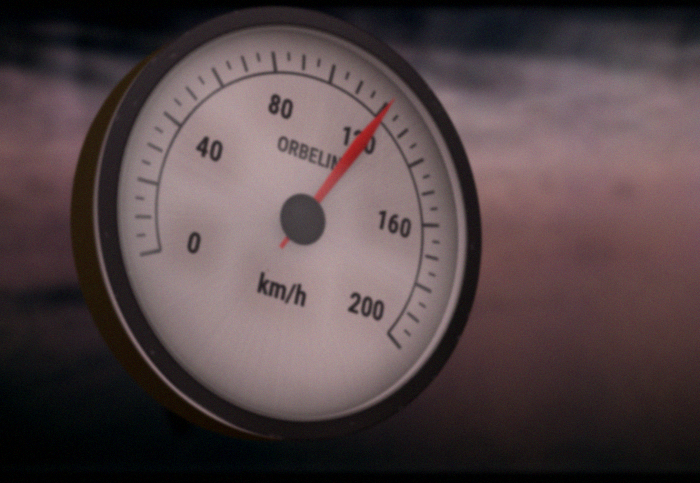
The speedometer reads {"value": 120, "unit": "km/h"}
